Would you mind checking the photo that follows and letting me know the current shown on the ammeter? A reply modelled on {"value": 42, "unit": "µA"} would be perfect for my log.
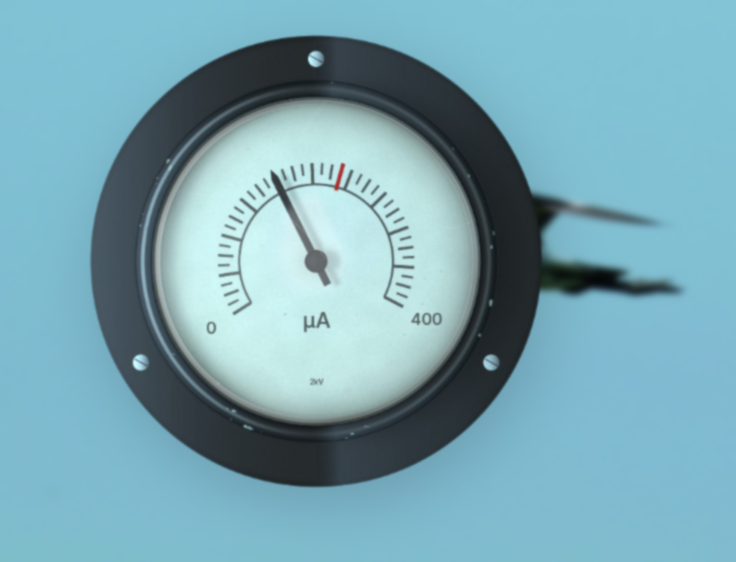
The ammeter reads {"value": 160, "unit": "µA"}
